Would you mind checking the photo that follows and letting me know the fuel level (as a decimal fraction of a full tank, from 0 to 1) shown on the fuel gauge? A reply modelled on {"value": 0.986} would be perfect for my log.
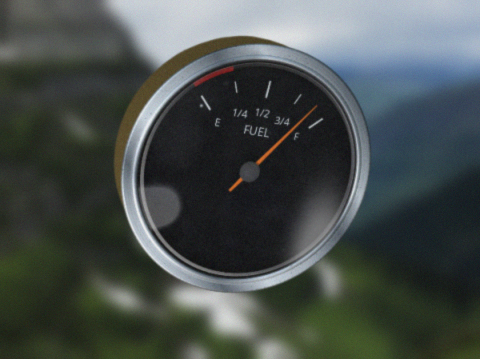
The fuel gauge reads {"value": 0.875}
